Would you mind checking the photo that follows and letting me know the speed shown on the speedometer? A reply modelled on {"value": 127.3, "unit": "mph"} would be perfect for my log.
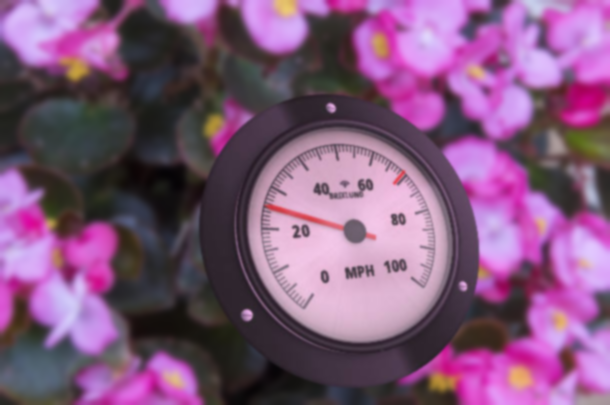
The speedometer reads {"value": 25, "unit": "mph"}
